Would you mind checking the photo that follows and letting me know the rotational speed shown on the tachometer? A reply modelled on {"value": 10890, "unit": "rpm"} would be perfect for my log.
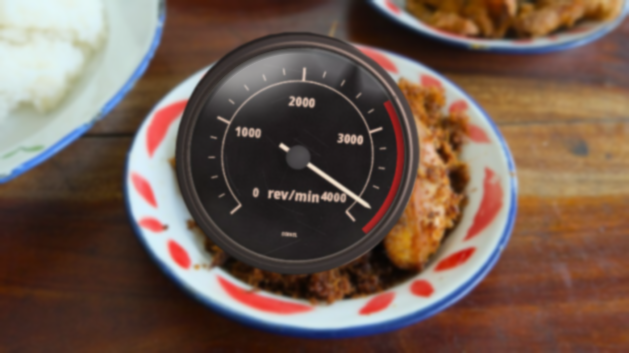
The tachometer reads {"value": 3800, "unit": "rpm"}
